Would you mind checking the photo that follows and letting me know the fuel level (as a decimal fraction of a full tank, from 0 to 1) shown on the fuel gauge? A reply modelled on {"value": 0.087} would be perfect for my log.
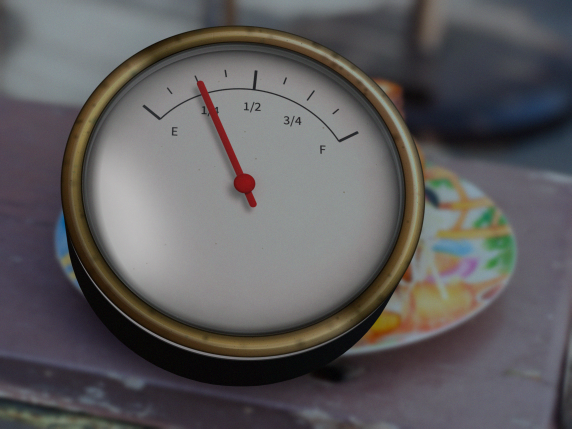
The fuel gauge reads {"value": 0.25}
